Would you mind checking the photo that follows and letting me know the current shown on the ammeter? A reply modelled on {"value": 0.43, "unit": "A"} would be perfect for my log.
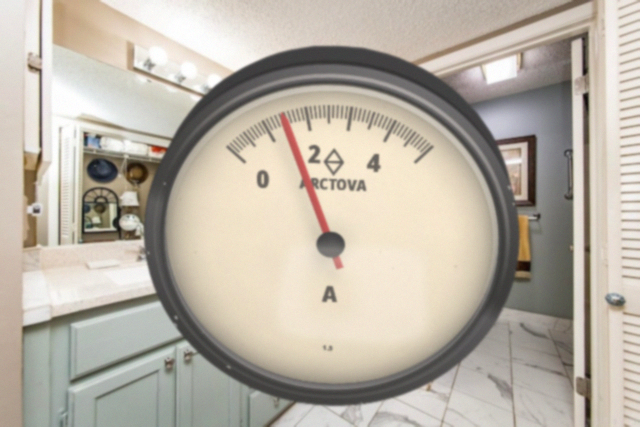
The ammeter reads {"value": 1.5, "unit": "A"}
